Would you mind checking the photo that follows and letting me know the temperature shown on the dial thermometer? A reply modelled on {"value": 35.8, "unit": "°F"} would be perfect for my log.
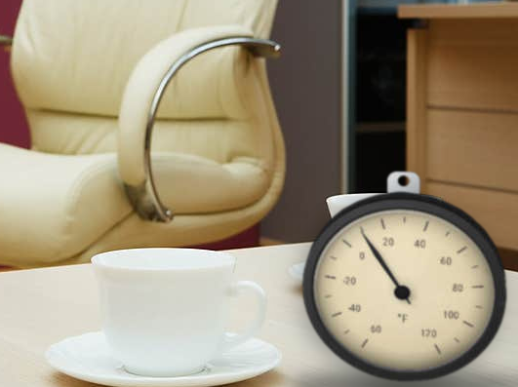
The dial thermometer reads {"value": 10, "unit": "°F"}
